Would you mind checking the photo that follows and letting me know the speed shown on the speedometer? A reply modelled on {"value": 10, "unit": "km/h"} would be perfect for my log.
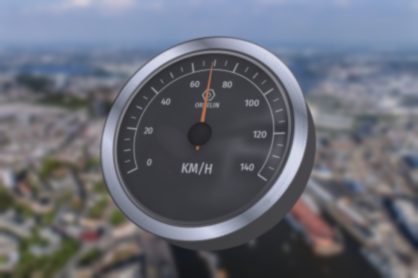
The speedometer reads {"value": 70, "unit": "km/h"}
